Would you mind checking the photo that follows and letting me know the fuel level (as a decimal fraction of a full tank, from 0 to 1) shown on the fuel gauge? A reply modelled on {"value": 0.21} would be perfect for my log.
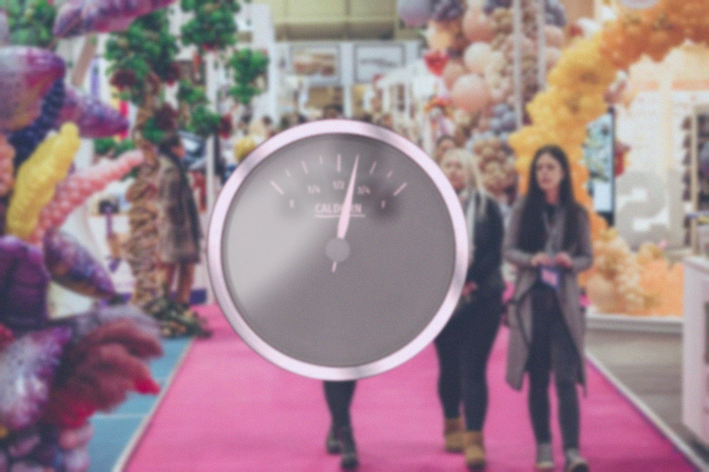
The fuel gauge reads {"value": 0.625}
